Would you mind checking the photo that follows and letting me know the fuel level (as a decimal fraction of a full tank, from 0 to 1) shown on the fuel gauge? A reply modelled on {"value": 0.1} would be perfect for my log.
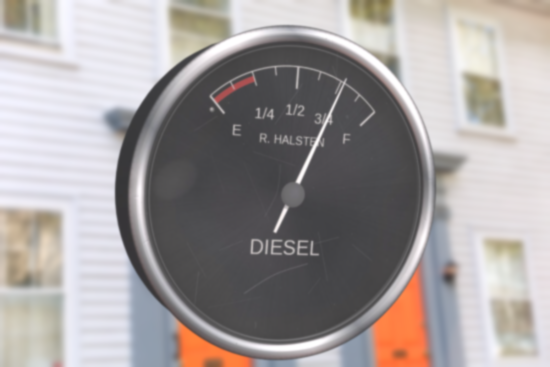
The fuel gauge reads {"value": 0.75}
